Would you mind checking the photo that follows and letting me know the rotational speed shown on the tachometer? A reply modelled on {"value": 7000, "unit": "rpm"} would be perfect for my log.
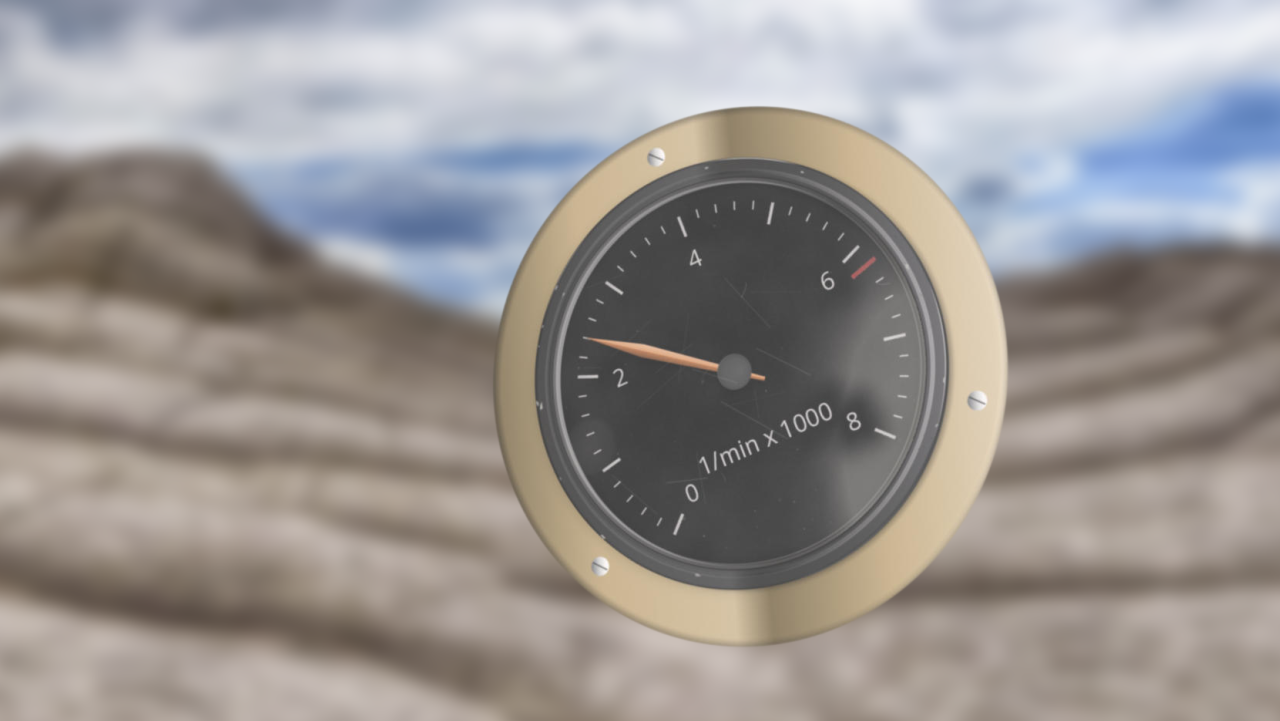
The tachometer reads {"value": 2400, "unit": "rpm"}
